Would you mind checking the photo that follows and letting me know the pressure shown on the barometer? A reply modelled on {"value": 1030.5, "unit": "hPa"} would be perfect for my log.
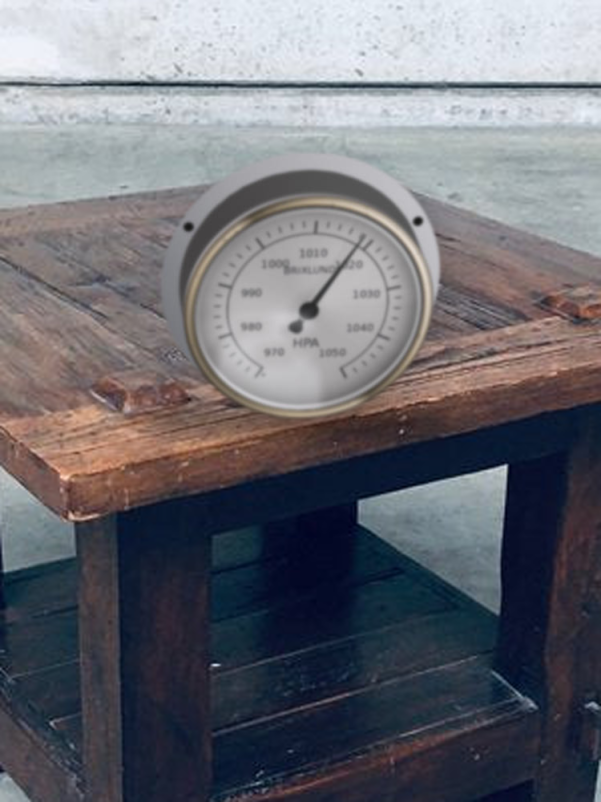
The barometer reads {"value": 1018, "unit": "hPa"}
